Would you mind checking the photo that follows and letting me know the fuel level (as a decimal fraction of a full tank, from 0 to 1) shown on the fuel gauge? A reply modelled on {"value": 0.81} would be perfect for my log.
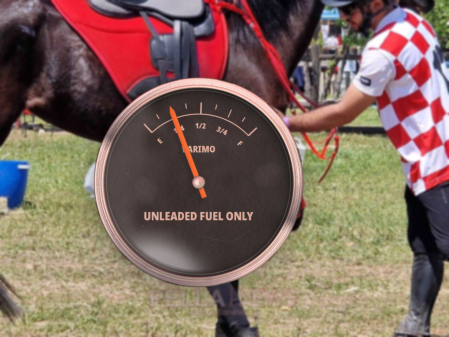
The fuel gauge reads {"value": 0.25}
